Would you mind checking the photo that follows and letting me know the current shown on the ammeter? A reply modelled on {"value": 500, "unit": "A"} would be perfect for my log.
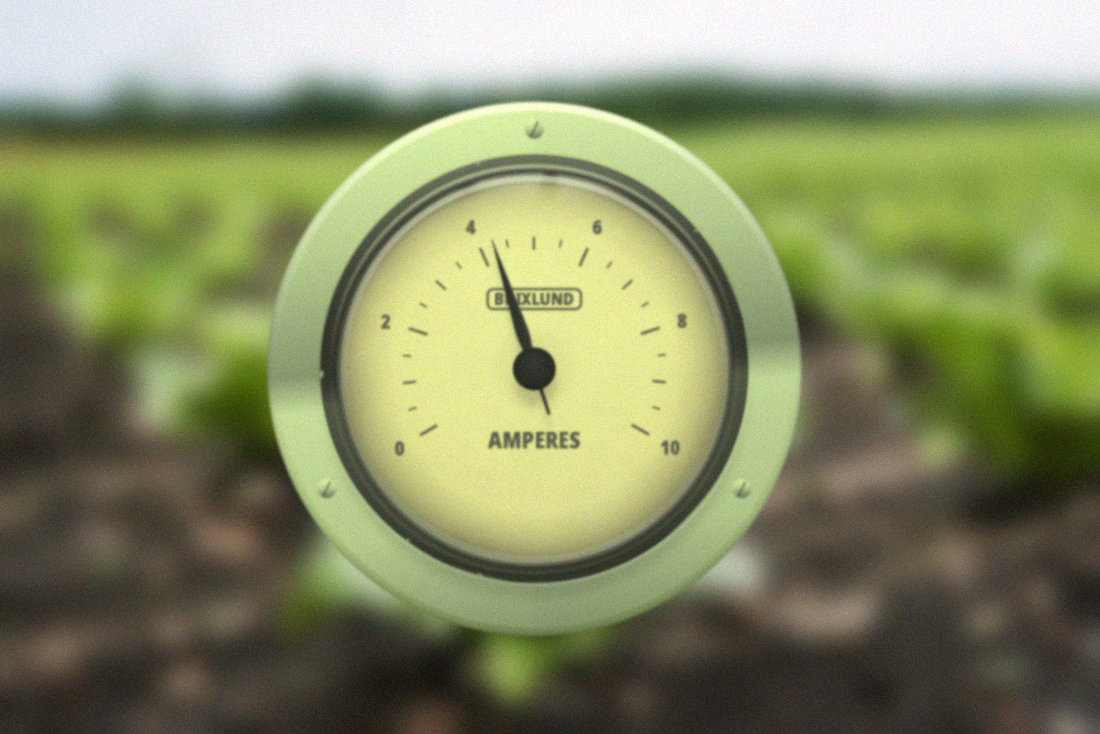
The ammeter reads {"value": 4.25, "unit": "A"}
